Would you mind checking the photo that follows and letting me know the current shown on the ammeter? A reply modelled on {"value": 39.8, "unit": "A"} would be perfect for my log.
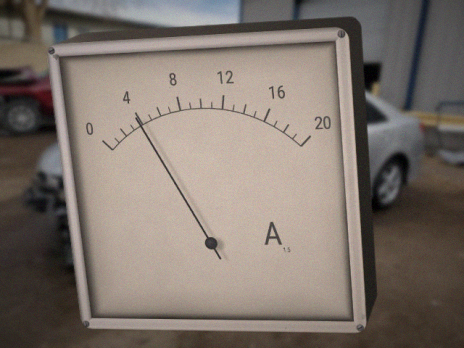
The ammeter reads {"value": 4, "unit": "A"}
